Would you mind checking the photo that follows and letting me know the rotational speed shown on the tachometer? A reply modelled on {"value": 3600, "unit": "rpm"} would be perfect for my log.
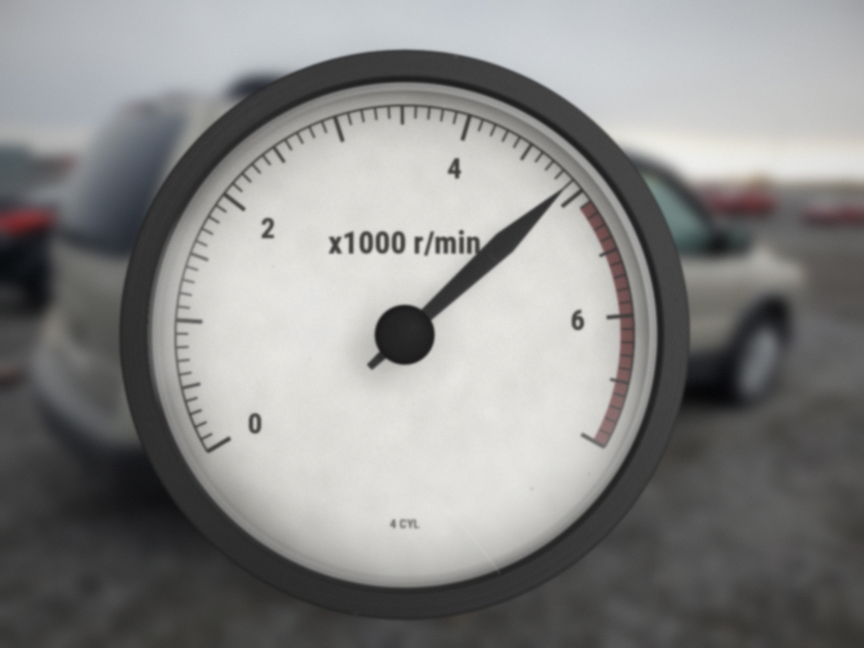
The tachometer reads {"value": 4900, "unit": "rpm"}
